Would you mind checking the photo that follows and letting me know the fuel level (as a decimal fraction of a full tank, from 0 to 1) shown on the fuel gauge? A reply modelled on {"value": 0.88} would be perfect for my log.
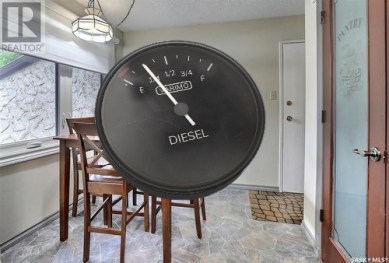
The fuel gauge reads {"value": 0.25}
